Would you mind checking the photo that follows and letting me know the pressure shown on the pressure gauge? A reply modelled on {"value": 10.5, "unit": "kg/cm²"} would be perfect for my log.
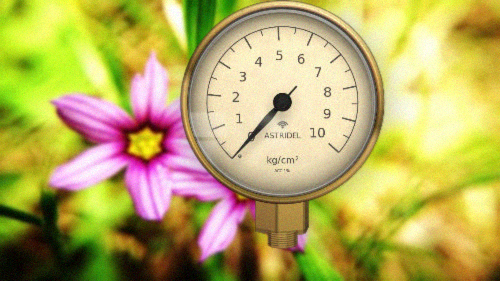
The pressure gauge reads {"value": 0, "unit": "kg/cm²"}
